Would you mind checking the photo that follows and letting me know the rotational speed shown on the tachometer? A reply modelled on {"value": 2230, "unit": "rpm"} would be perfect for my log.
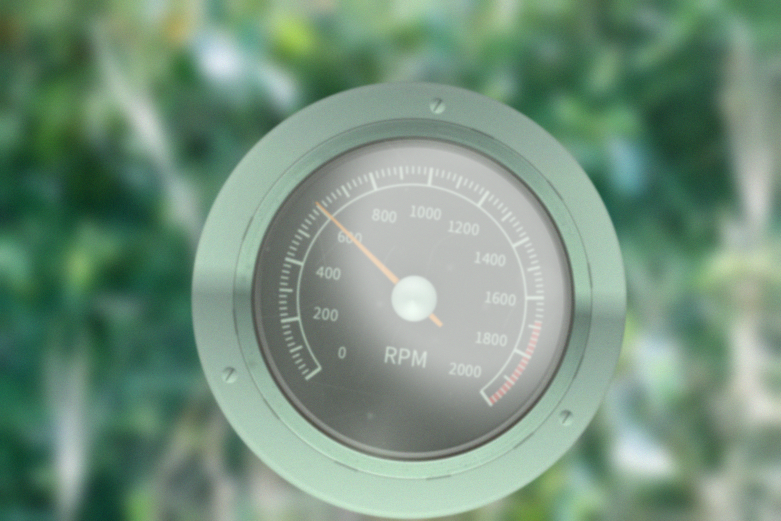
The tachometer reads {"value": 600, "unit": "rpm"}
